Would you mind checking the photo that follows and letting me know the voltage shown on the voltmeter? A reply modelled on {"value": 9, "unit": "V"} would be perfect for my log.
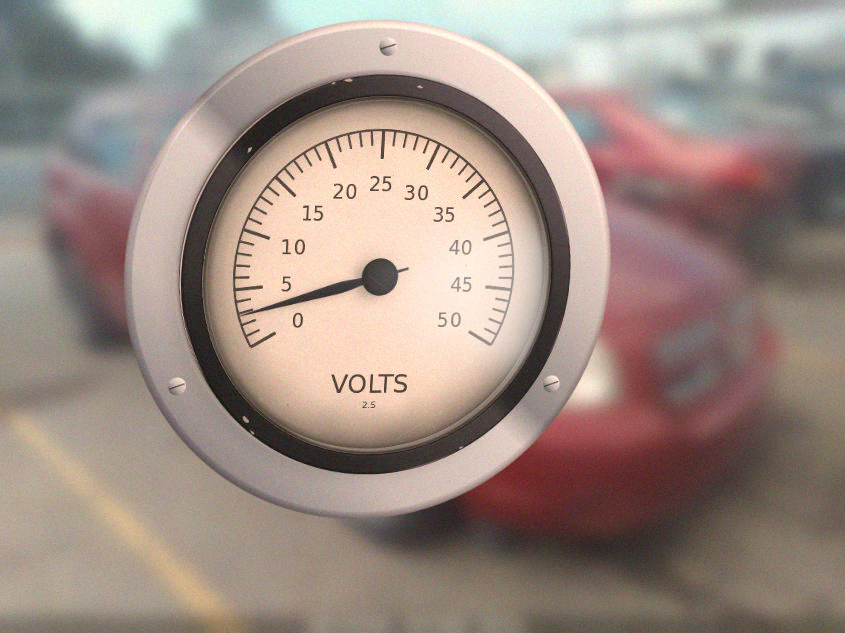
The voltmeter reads {"value": 3, "unit": "V"}
